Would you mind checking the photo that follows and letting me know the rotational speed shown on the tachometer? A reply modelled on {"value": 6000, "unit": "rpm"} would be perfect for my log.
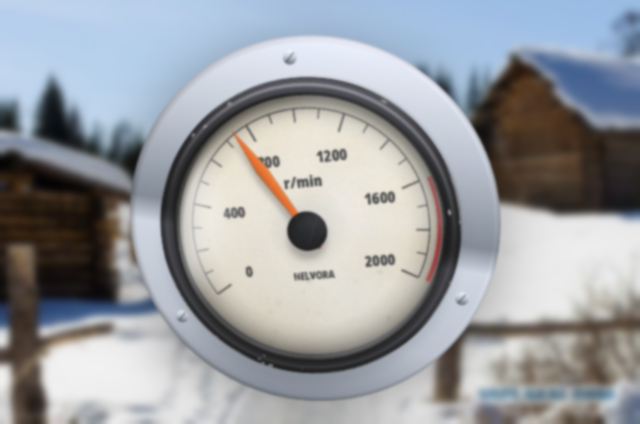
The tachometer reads {"value": 750, "unit": "rpm"}
